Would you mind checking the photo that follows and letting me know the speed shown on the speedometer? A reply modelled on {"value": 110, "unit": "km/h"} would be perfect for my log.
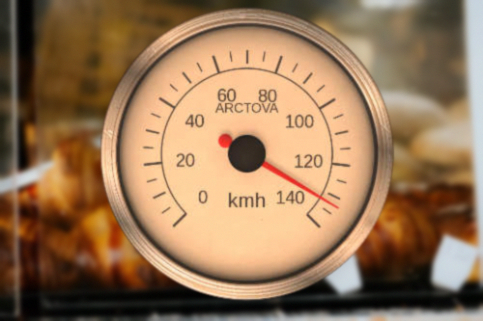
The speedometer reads {"value": 132.5, "unit": "km/h"}
